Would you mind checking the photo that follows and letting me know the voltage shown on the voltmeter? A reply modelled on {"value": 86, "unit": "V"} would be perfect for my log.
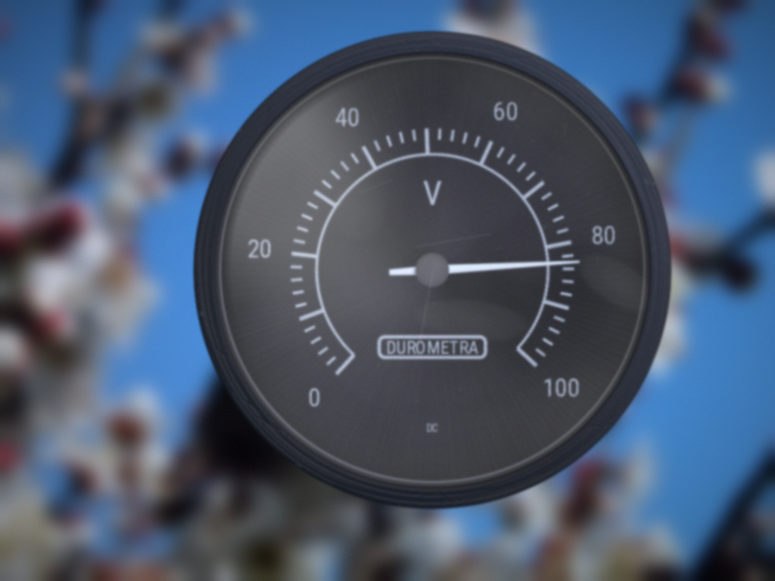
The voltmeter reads {"value": 83, "unit": "V"}
